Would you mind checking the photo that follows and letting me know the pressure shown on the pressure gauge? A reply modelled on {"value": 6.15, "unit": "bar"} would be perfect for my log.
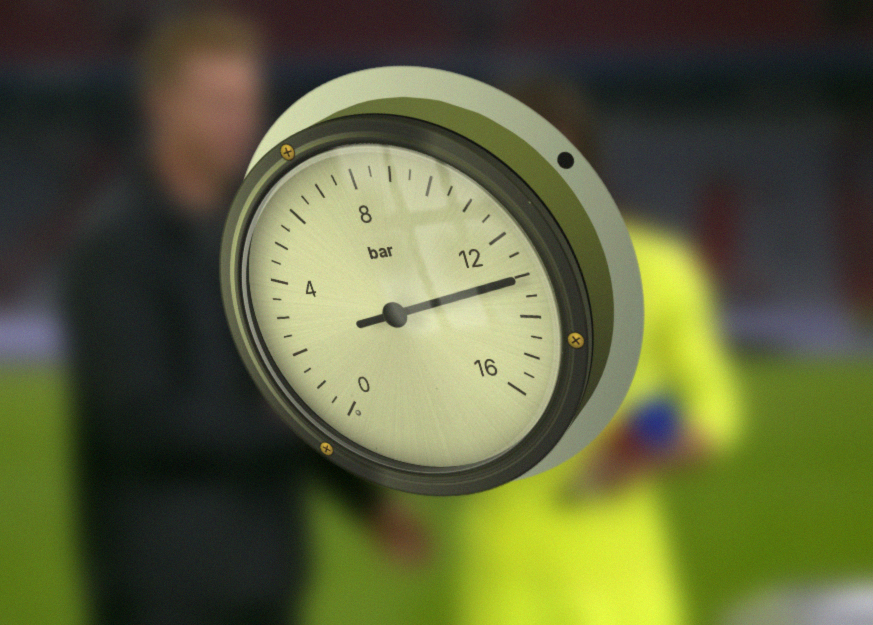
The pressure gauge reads {"value": 13, "unit": "bar"}
